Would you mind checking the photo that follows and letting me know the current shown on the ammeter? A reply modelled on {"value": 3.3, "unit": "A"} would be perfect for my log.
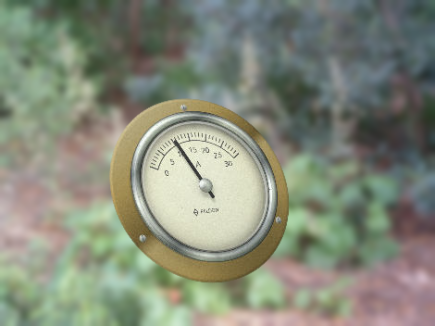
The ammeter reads {"value": 10, "unit": "A"}
